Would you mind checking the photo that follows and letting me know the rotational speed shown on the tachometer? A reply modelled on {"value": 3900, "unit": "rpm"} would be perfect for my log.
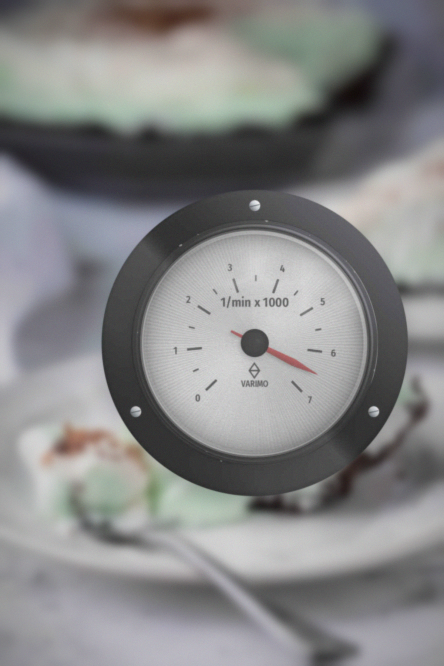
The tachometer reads {"value": 6500, "unit": "rpm"}
